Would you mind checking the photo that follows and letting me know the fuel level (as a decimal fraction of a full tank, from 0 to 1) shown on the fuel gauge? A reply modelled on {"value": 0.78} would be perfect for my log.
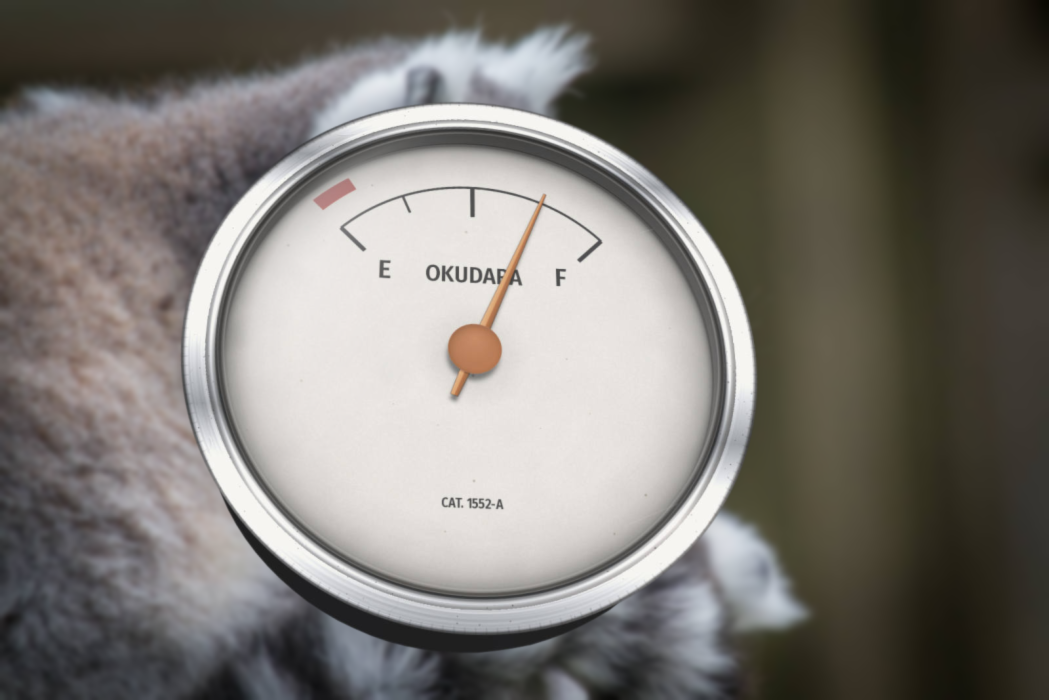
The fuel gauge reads {"value": 0.75}
